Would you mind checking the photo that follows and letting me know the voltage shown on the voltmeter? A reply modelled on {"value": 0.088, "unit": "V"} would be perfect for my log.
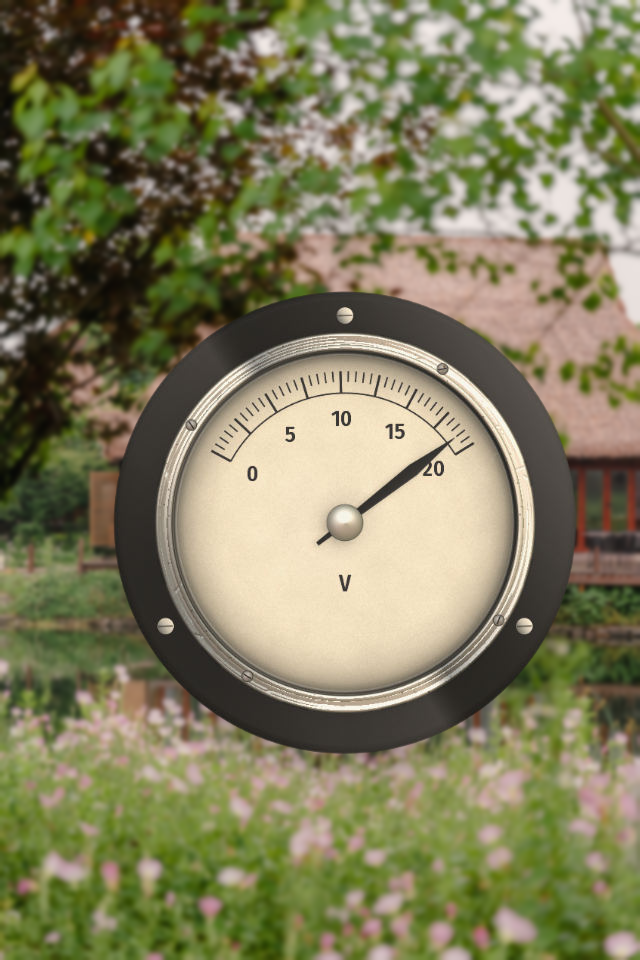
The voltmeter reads {"value": 19, "unit": "V"}
